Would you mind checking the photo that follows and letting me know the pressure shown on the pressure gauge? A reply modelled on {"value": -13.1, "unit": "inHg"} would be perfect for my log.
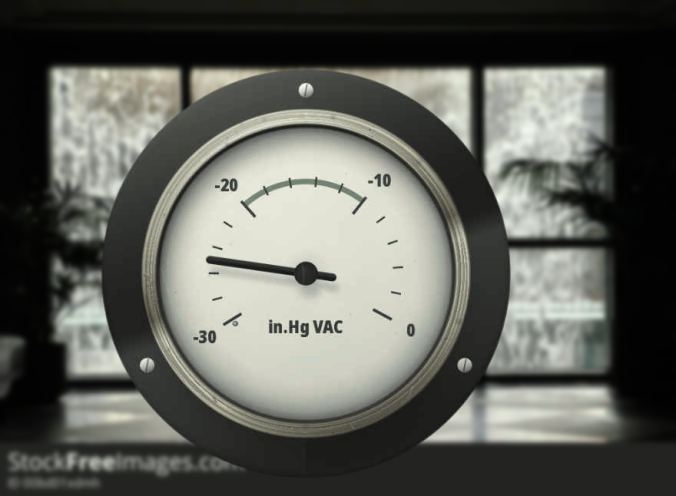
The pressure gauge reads {"value": -25, "unit": "inHg"}
